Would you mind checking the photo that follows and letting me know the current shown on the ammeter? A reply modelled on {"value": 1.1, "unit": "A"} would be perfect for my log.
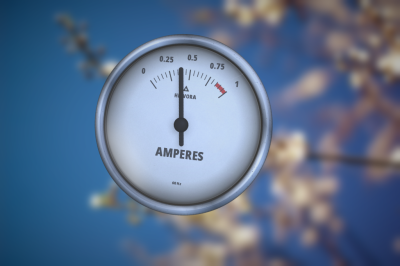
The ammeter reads {"value": 0.4, "unit": "A"}
